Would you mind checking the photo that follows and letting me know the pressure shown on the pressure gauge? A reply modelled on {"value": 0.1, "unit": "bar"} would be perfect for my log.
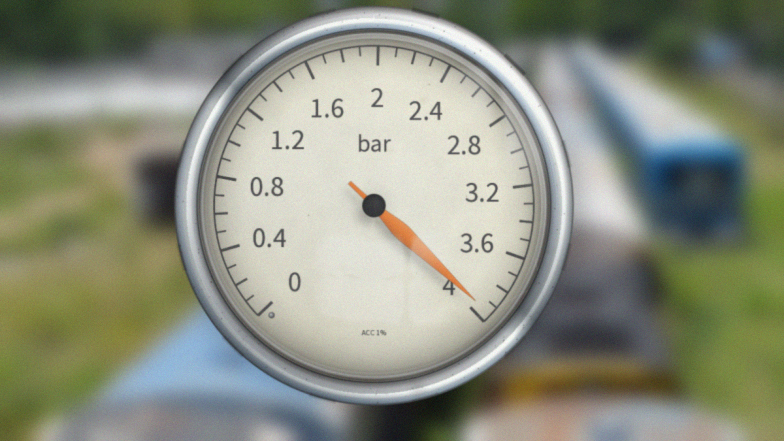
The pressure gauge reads {"value": 3.95, "unit": "bar"}
